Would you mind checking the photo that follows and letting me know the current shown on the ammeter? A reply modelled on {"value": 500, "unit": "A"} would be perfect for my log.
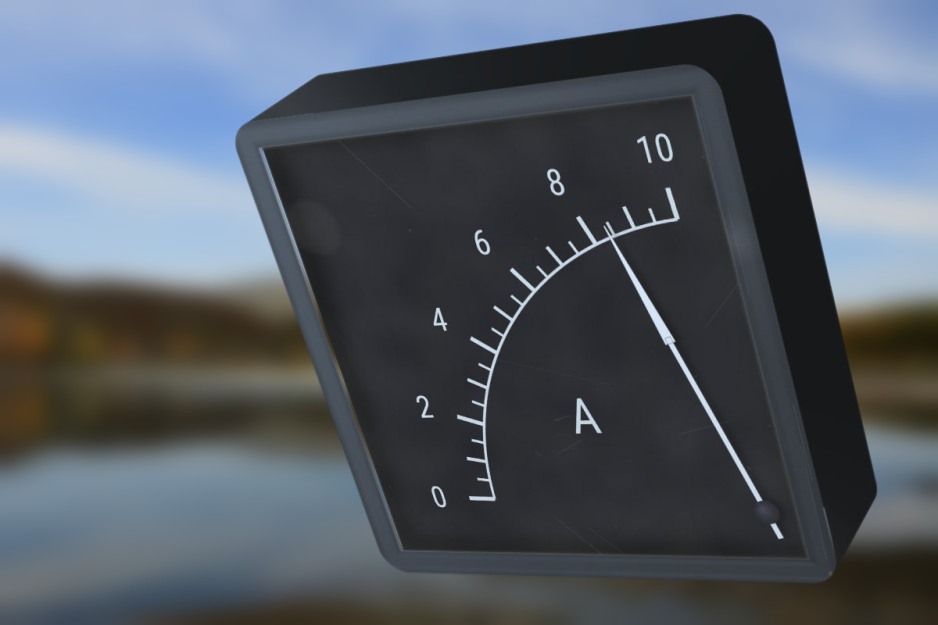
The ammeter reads {"value": 8.5, "unit": "A"}
